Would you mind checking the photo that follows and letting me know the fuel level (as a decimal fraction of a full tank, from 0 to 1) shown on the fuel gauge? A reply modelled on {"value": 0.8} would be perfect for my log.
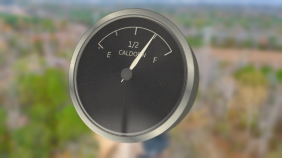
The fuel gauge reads {"value": 0.75}
